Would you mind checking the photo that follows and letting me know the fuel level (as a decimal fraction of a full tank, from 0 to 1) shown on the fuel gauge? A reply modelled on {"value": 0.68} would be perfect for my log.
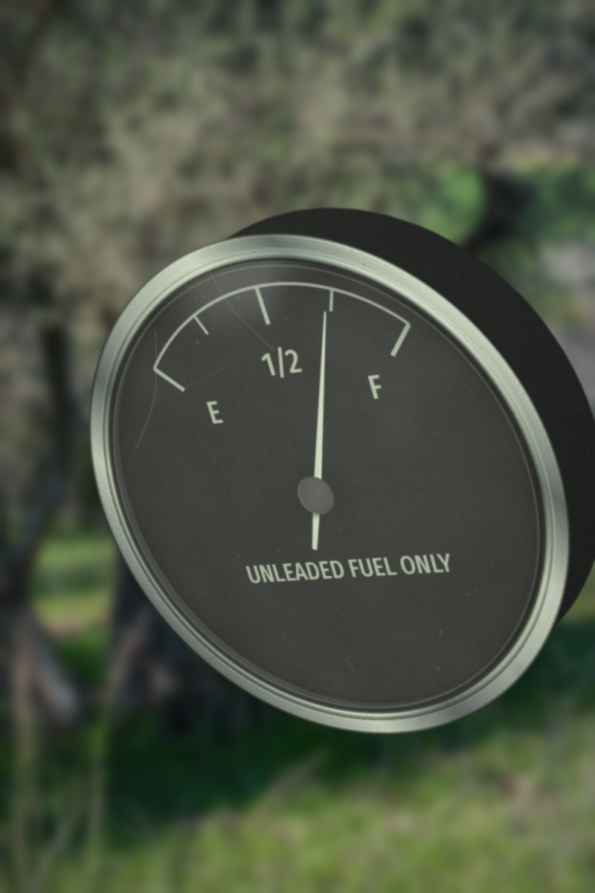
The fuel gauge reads {"value": 0.75}
